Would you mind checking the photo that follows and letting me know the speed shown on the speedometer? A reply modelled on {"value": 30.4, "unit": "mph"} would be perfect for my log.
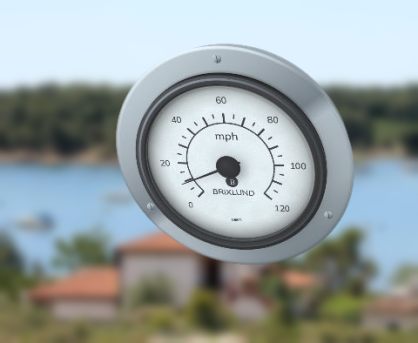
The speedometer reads {"value": 10, "unit": "mph"}
